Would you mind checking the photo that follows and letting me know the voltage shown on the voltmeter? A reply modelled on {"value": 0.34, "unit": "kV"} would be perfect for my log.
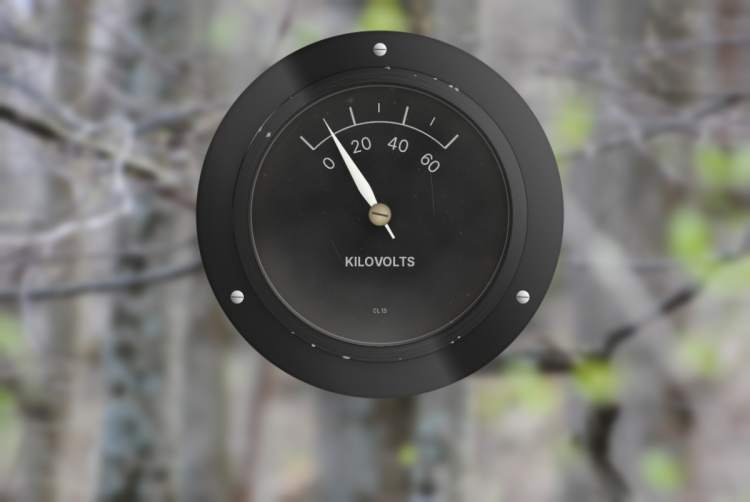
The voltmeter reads {"value": 10, "unit": "kV"}
